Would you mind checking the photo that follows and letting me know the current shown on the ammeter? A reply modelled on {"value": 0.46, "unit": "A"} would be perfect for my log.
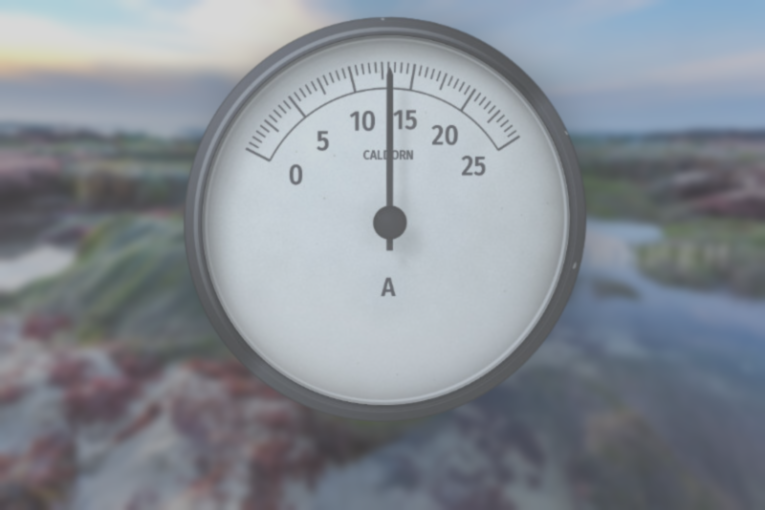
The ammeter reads {"value": 13, "unit": "A"}
